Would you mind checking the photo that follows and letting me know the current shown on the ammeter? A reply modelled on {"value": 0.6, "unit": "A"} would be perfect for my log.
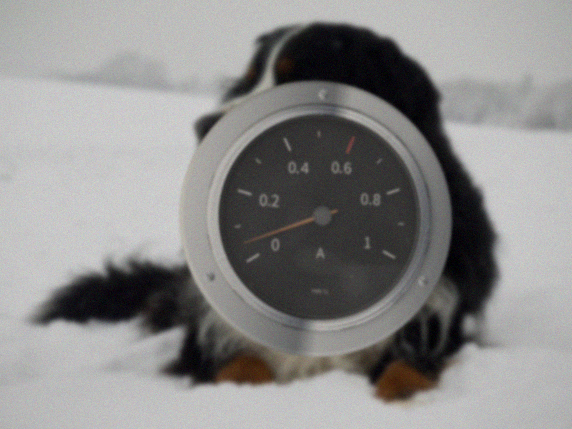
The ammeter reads {"value": 0.05, "unit": "A"}
